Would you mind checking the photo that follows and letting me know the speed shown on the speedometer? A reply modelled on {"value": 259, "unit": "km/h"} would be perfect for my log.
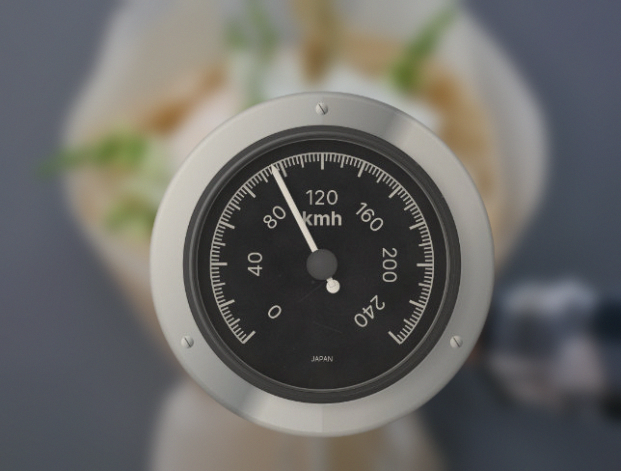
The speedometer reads {"value": 96, "unit": "km/h"}
